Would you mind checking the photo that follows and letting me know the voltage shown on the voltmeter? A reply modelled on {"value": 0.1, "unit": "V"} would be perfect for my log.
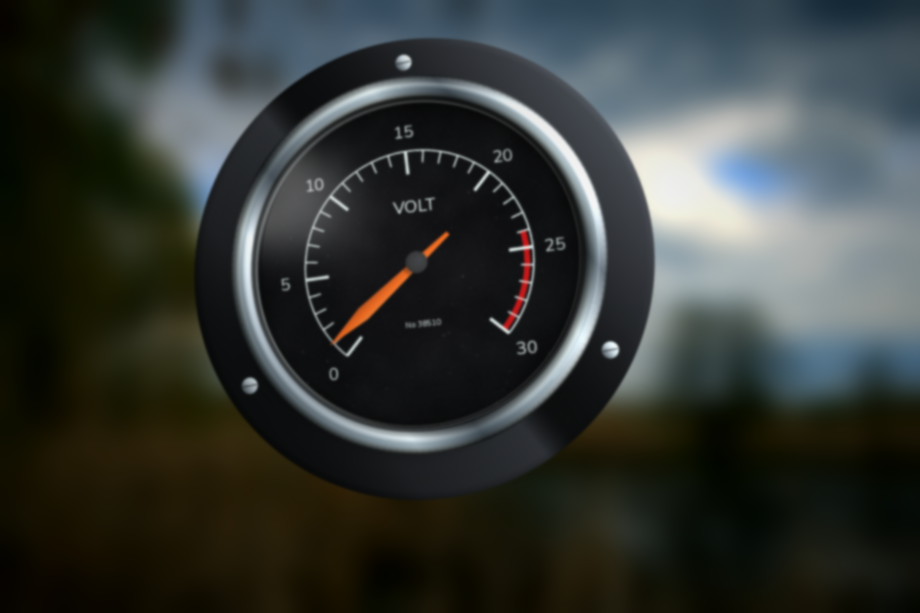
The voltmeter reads {"value": 1, "unit": "V"}
